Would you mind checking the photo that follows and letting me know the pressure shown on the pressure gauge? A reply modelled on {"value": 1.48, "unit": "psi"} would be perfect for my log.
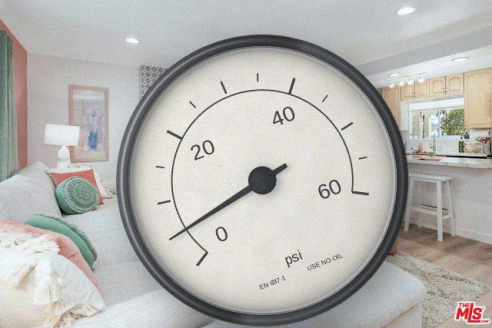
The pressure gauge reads {"value": 5, "unit": "psi"}
